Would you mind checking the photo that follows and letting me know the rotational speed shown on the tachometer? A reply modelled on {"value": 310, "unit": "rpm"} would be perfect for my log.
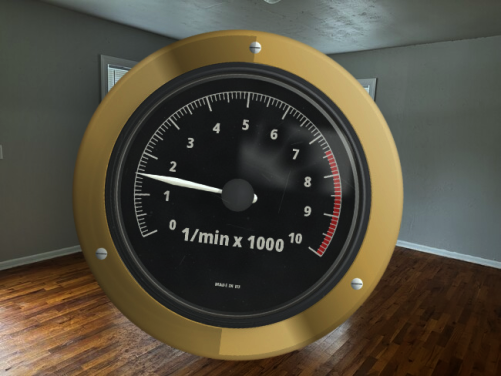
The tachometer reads {"value": 1500, "unit": "rpm"}
